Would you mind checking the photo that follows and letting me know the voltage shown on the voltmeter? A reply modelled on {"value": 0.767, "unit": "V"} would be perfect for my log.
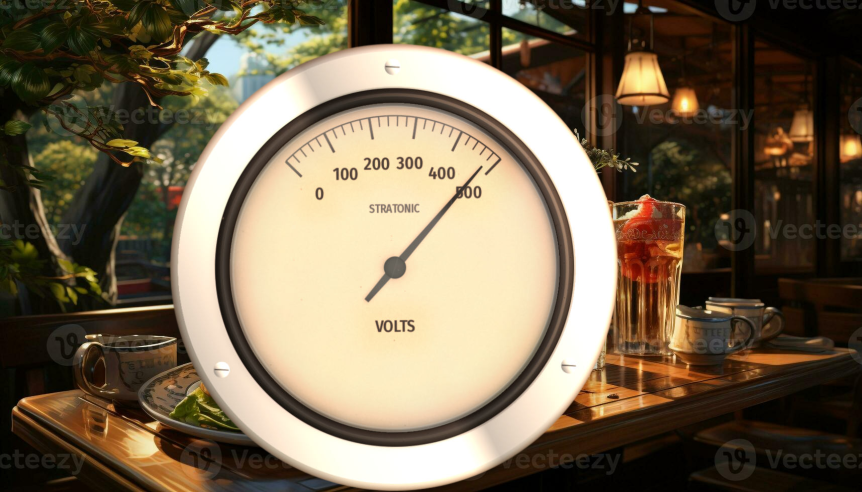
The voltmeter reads {"value": 480, "unit": "V"}
